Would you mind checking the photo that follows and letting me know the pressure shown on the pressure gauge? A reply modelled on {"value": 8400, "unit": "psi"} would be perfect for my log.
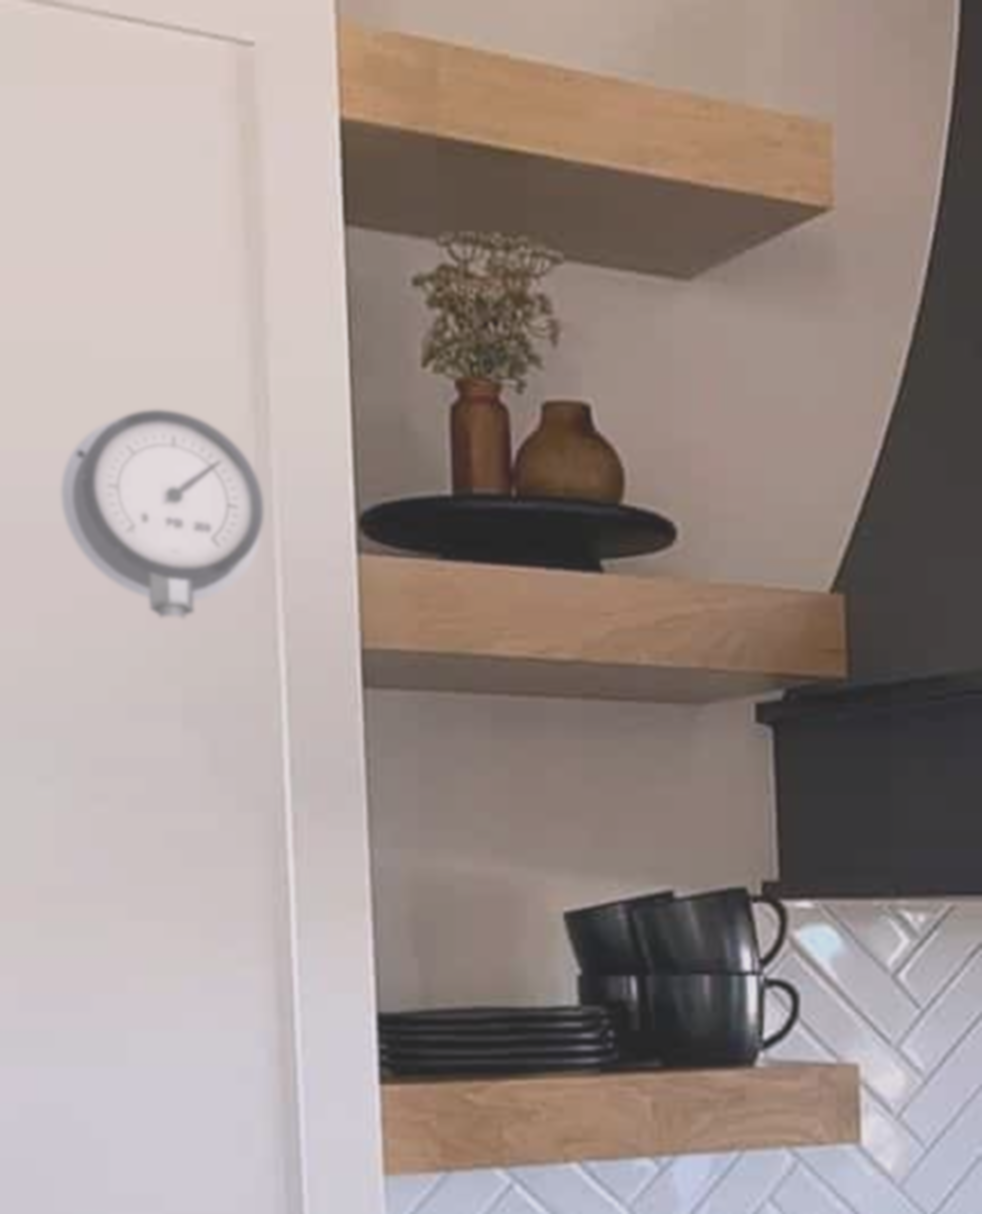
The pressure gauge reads {"value": 200, "unit": "psi"}
